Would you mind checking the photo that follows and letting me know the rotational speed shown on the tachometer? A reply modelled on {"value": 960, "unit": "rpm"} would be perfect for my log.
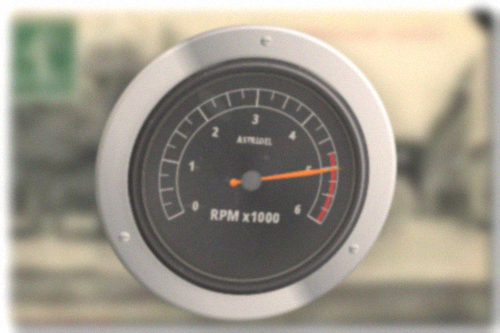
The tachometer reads {"value": 5000, "unit": "rpm"}
